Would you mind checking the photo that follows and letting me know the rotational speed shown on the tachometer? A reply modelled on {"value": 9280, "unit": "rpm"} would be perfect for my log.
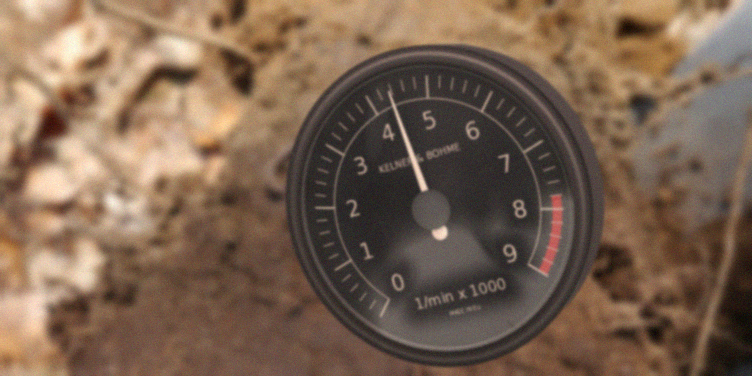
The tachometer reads {"value": 4400, "unit": "rpm"}
